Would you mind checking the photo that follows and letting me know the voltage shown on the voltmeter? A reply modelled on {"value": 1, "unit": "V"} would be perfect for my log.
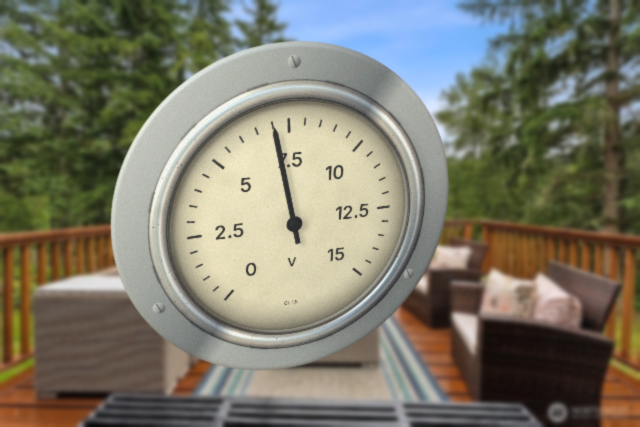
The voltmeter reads {"value": 7, "unit": "V"}
